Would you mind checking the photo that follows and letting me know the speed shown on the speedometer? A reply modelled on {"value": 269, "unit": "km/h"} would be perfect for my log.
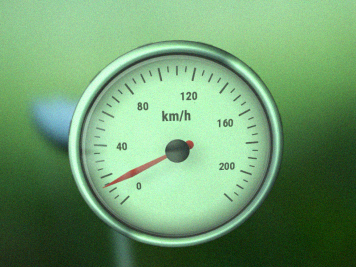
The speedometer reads {"value": 15, "unit": "km/h"}
